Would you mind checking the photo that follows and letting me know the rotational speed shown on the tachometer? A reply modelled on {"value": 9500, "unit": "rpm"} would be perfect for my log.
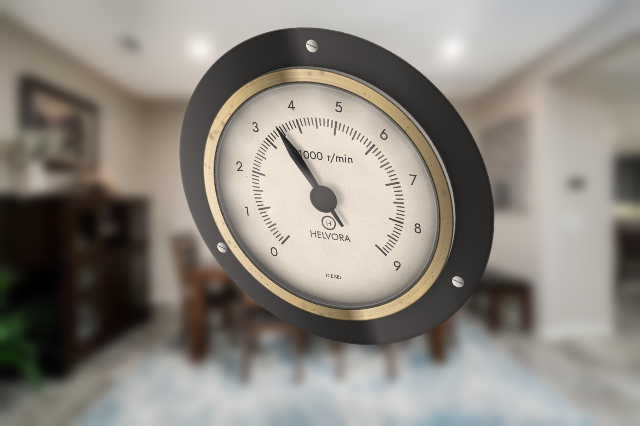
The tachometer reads {"value": 3500, "unit": "rpm"}
